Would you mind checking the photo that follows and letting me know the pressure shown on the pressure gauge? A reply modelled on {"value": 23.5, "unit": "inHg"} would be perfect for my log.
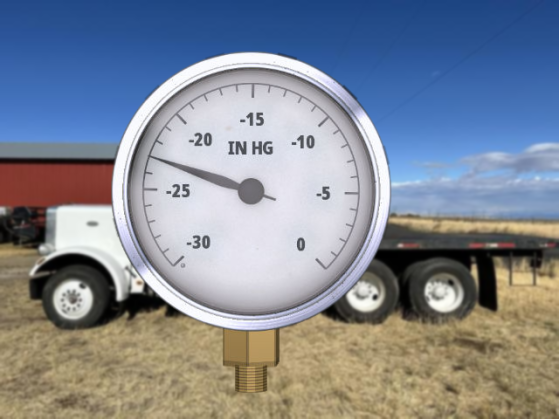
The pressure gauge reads {"value": -23, "unit": "inHg"}
